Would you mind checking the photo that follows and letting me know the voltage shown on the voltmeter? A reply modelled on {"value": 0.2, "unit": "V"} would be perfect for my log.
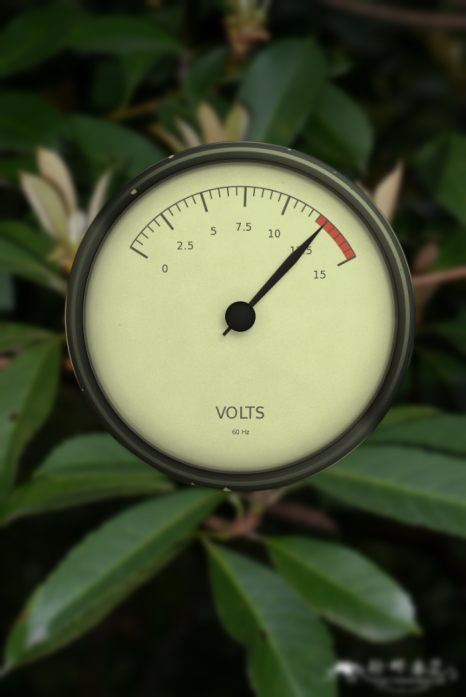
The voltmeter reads {"value": 12.5, "unit": "V"}
